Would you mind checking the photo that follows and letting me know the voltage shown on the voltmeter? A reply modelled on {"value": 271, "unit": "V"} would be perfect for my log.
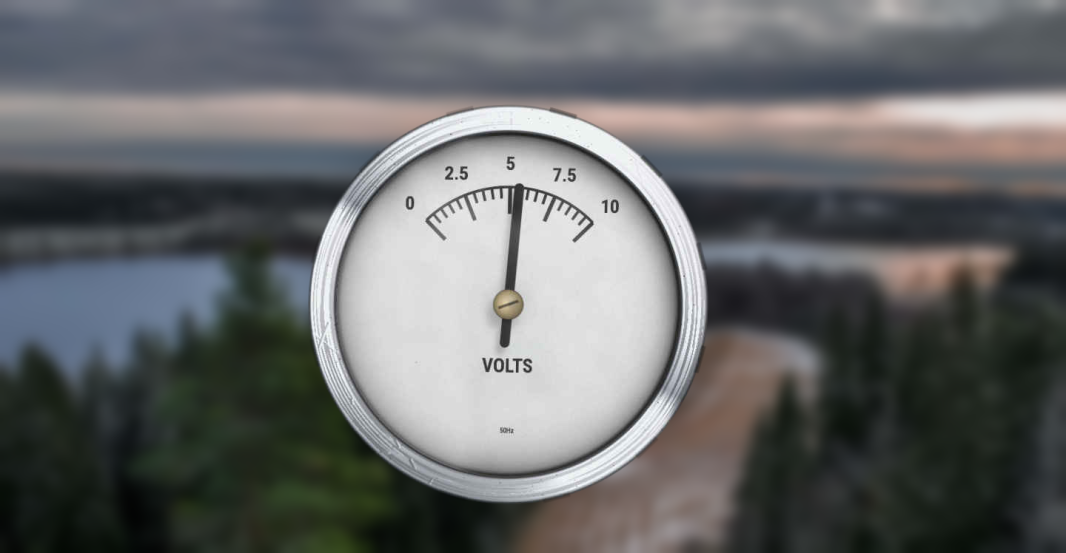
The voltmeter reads {"value": 5.5, "unit": "V"}
